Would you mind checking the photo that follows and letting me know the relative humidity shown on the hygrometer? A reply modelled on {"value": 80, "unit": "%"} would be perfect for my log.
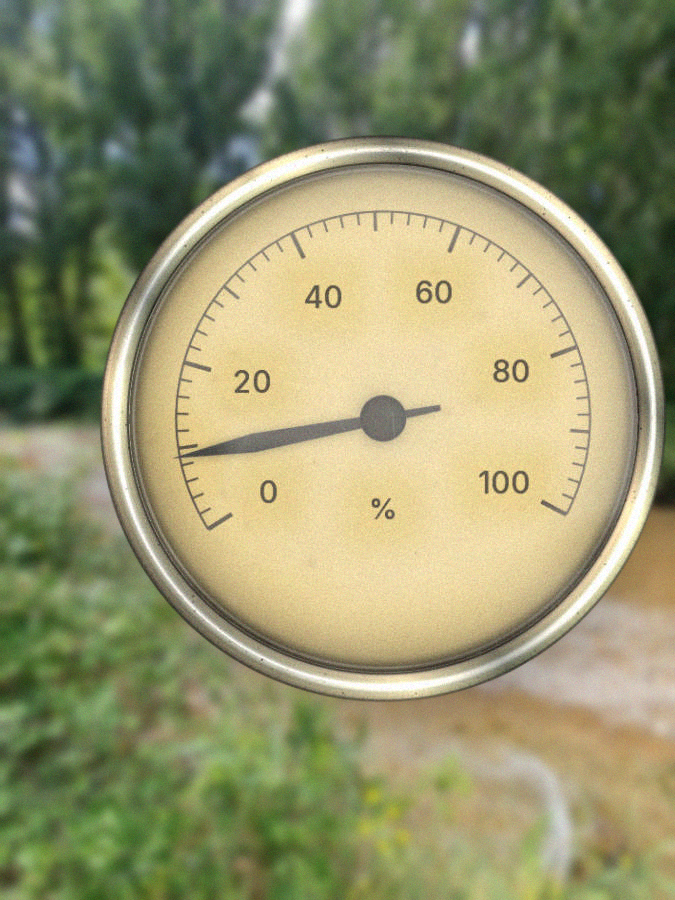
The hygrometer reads {"value": 9, "unit": "%"}
